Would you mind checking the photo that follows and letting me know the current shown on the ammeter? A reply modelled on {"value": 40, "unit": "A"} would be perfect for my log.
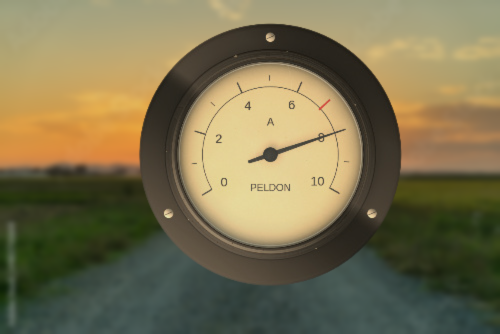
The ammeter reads {"value": 8, "unit": "A"}
